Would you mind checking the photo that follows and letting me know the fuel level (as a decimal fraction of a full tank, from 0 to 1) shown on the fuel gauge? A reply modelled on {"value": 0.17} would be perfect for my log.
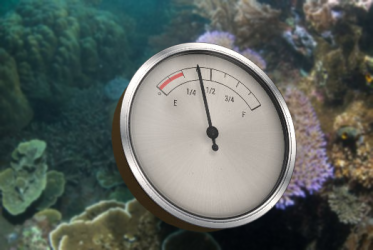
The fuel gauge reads {"value": 0.375}
